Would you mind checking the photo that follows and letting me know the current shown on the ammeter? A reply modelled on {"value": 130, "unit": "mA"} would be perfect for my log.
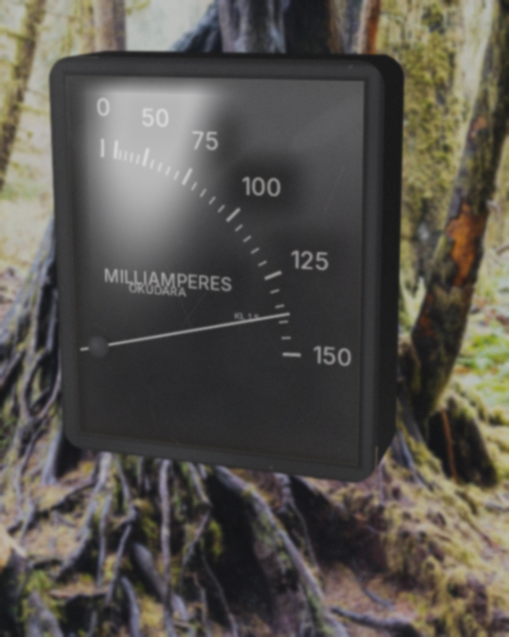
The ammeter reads {"value": 137.5, "unit": "mA"}
